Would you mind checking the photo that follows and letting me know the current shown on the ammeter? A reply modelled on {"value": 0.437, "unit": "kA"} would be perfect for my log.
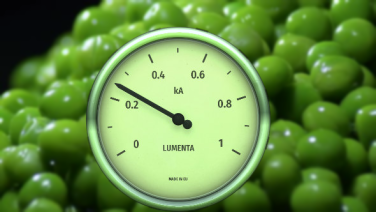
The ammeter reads {"value": 0.25, "unit": "kA"}
